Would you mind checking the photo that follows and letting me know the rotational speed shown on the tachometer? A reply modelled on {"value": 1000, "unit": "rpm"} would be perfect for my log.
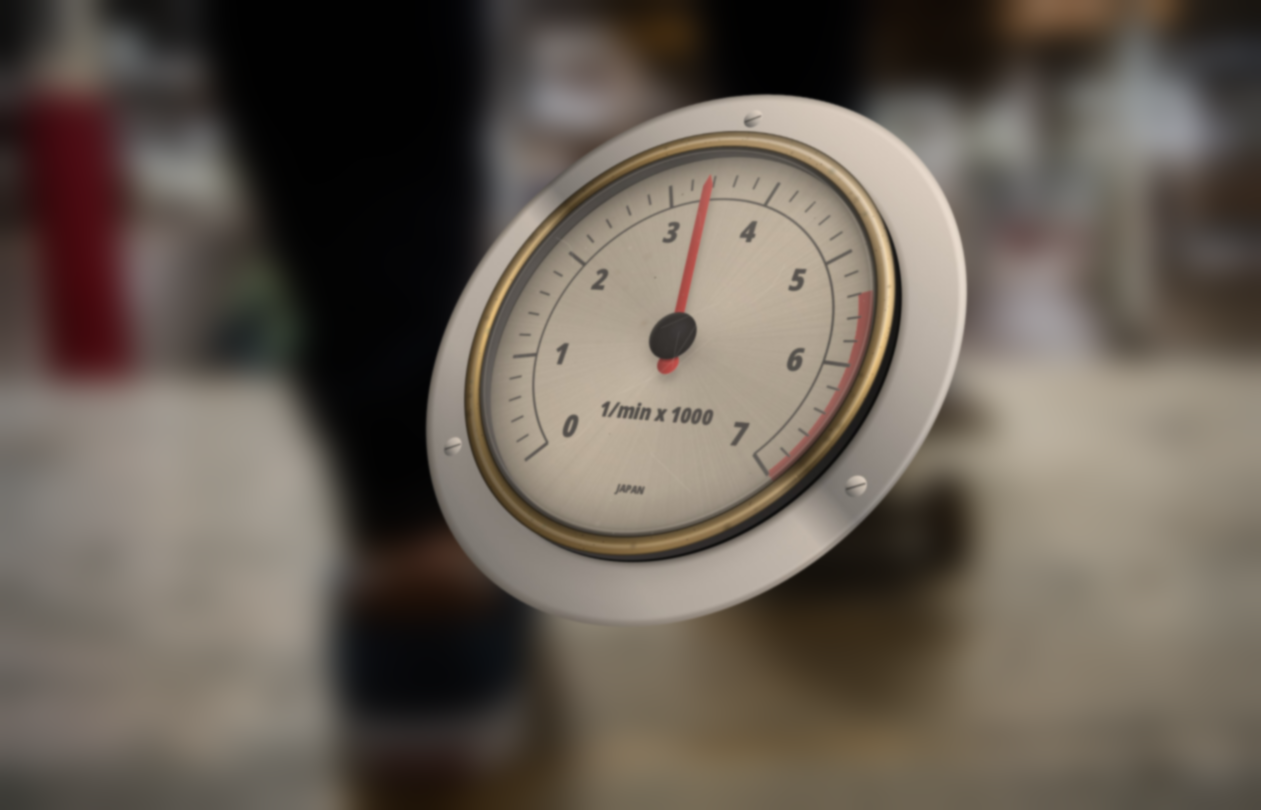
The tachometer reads {"value": 3400, "unit": "rpm"}
